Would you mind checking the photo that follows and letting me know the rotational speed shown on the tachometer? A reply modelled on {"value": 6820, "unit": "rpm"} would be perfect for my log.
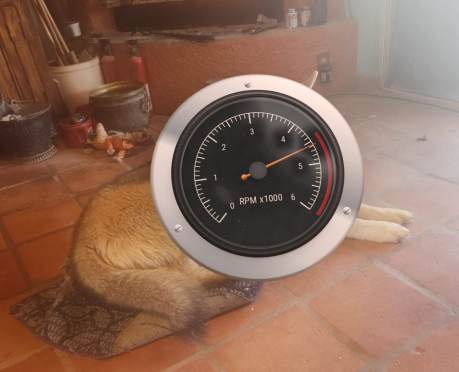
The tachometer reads {"value": 4600, "unit": "rpm"}
